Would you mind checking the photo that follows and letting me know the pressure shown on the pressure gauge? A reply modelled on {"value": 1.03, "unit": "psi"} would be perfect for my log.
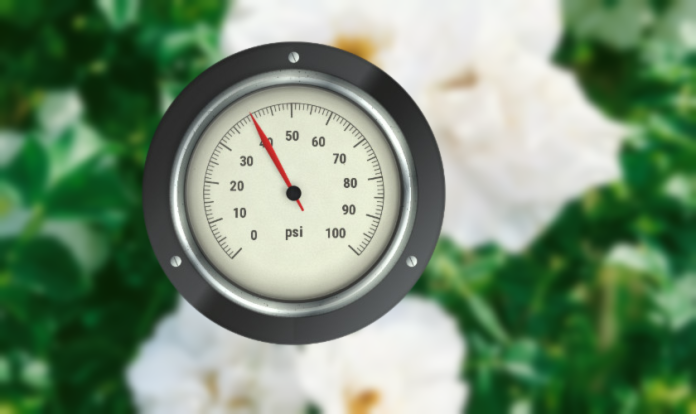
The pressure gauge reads {"value": 40, "unit": "psi"}
